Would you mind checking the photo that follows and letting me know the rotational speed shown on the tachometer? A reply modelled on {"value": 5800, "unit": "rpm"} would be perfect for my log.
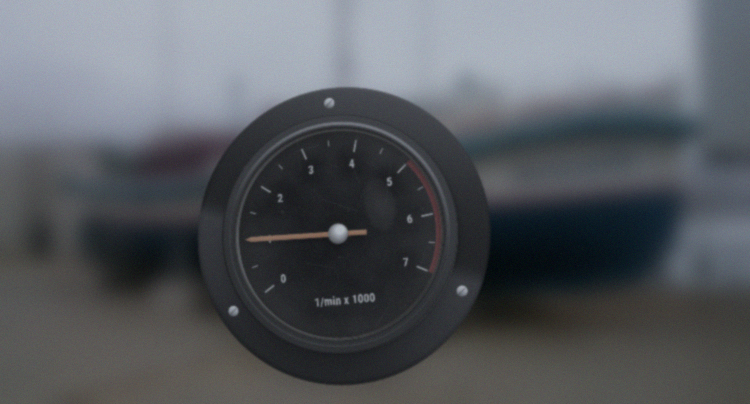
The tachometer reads {"value": 1000, "unit": "rpm"}
